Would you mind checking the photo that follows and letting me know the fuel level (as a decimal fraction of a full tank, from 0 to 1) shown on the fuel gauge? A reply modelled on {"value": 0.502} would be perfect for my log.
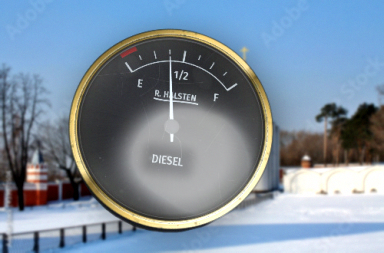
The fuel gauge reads {"value": 0.375}
